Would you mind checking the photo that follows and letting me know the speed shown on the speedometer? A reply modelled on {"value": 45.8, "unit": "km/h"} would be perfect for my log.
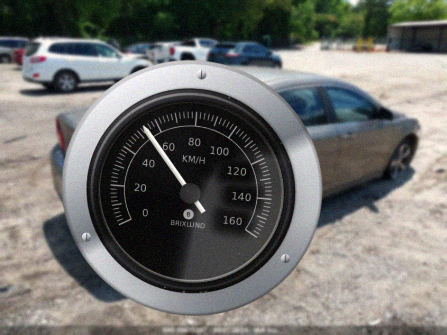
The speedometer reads {"value": 54, "unit": "km/h"}
